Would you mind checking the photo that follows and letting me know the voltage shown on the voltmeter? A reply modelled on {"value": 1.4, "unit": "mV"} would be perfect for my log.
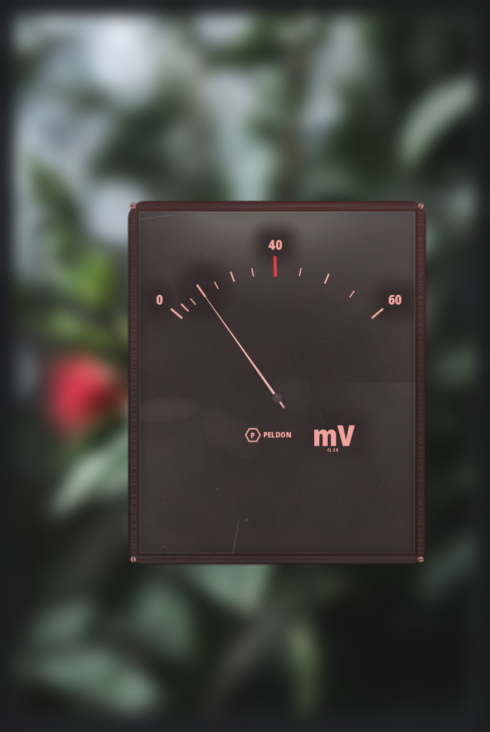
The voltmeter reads {"value": 20, "unit": "mV"}
